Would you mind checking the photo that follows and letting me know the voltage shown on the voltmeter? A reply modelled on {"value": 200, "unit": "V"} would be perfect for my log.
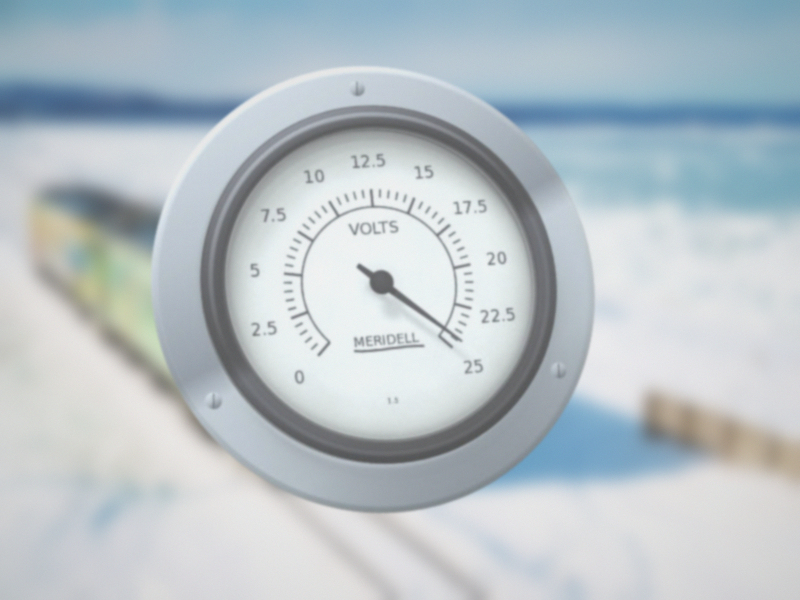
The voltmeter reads {"value": 24.5, "unit": "V"}
